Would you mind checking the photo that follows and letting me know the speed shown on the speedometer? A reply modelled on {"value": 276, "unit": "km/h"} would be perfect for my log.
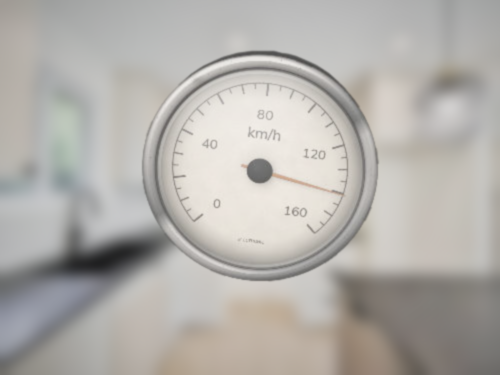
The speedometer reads {"value": 140, "unit": "km/h"}
